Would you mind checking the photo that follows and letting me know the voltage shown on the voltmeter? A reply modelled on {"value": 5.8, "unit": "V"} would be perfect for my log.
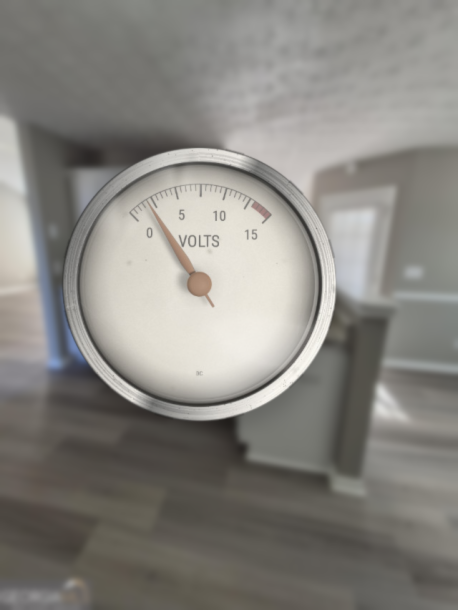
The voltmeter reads {"value": 2, "unit": "V"}
